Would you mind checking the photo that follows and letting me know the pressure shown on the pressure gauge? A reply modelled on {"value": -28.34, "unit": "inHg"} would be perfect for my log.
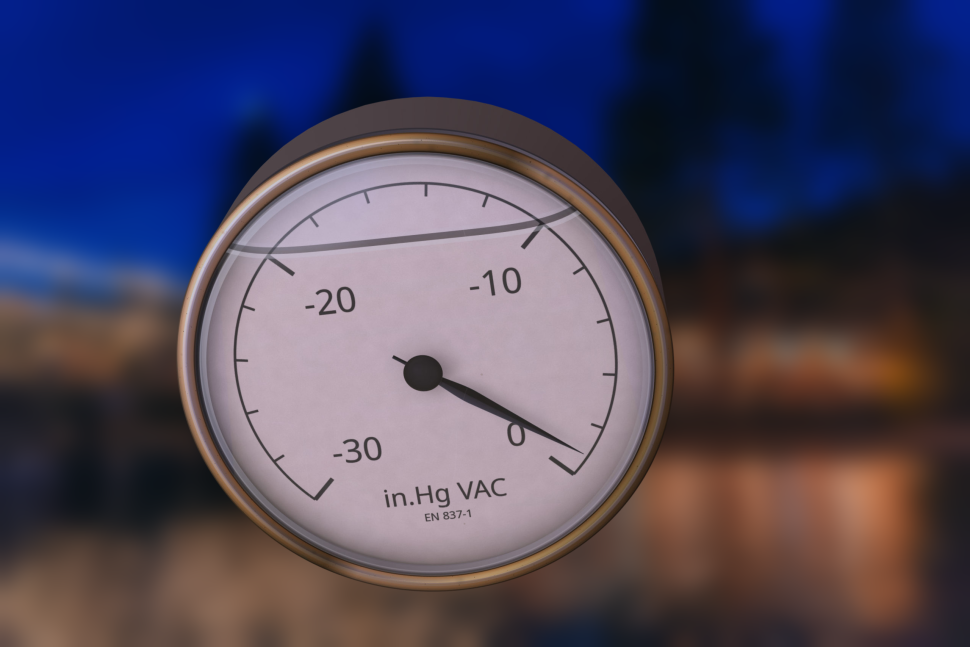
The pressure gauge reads {"value": -1, "unit": "inHg"}
